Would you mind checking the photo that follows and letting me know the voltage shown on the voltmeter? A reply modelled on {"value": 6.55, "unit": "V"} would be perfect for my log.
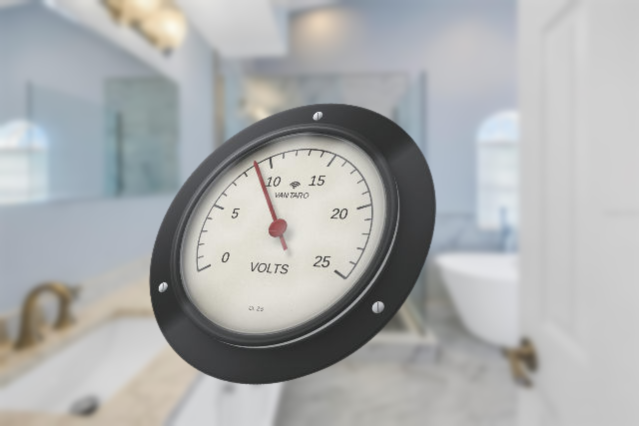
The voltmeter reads {"value": 9, "unit": "V"}
